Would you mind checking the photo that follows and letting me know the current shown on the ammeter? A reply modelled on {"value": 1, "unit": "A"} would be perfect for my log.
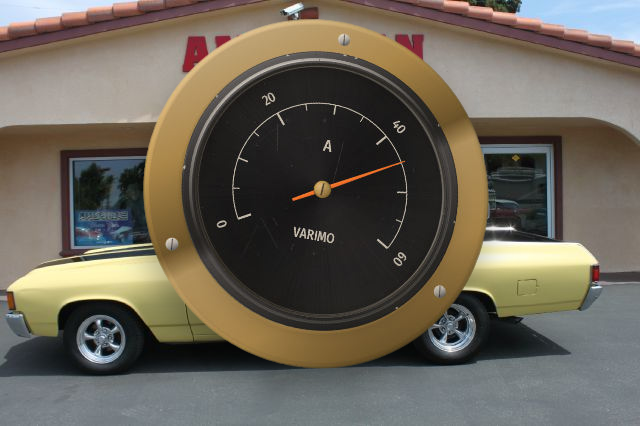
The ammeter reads {"value": 45, "unit": "A"}
